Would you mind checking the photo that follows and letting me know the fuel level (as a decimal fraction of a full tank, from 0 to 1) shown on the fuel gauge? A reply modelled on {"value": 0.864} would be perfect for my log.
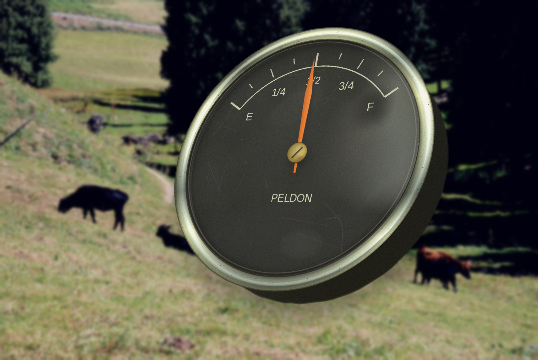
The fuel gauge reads {"value": 0.5}
